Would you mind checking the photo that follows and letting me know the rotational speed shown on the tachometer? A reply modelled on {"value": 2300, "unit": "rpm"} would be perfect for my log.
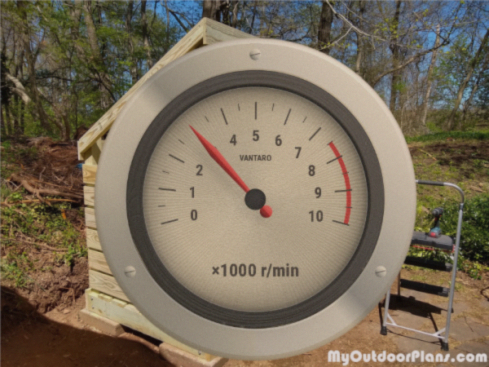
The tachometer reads {"value": 3000, "unit": "rpm"}
